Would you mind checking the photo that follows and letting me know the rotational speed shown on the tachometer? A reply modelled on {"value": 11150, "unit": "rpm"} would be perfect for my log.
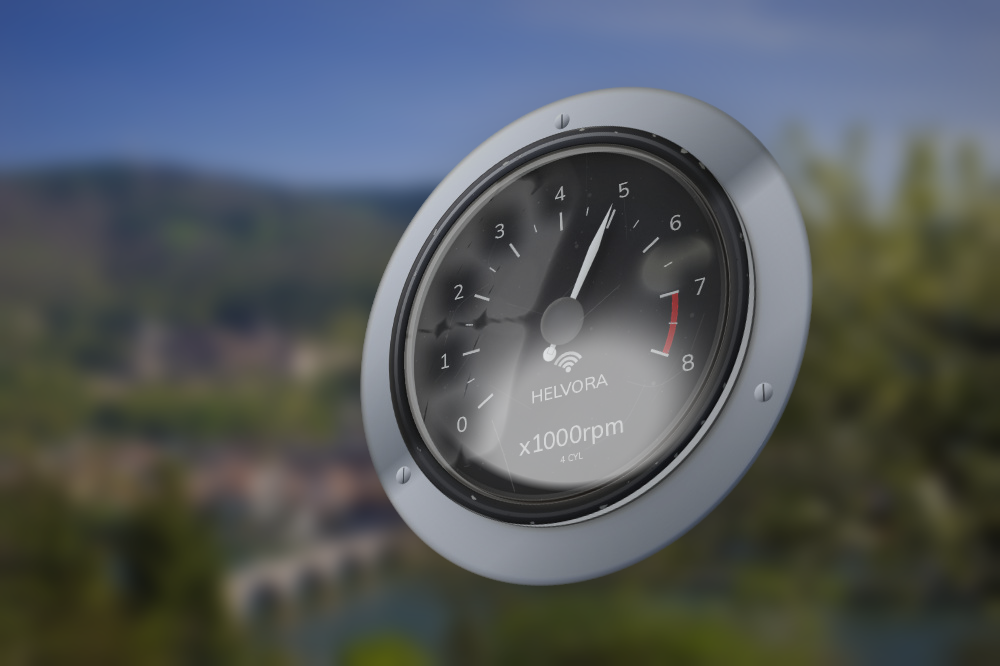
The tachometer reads {"value": 5000, "unit": "rpm"}
